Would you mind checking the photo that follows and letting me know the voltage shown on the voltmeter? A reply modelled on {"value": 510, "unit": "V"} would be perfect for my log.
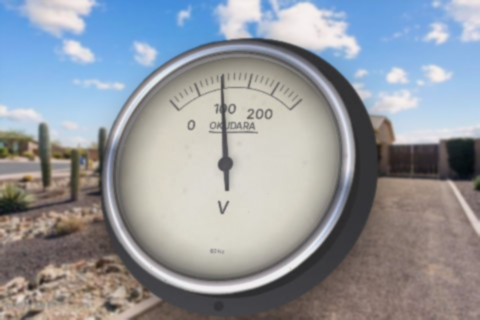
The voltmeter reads {"value": 100, "unit": "V"}
